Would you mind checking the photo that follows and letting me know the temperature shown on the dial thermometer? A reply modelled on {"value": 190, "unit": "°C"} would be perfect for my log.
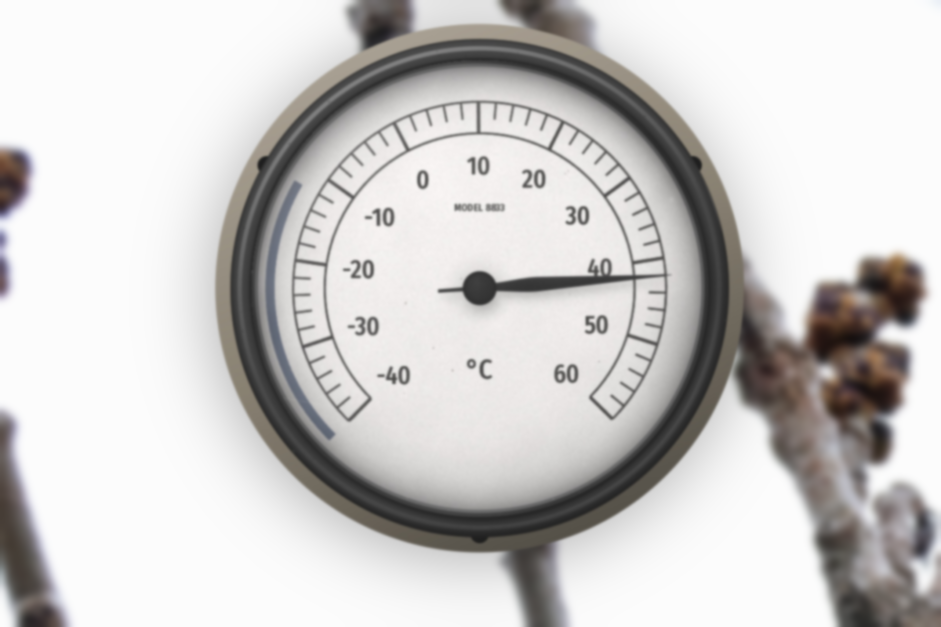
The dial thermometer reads {"value": 42, "unit": "°C"}
